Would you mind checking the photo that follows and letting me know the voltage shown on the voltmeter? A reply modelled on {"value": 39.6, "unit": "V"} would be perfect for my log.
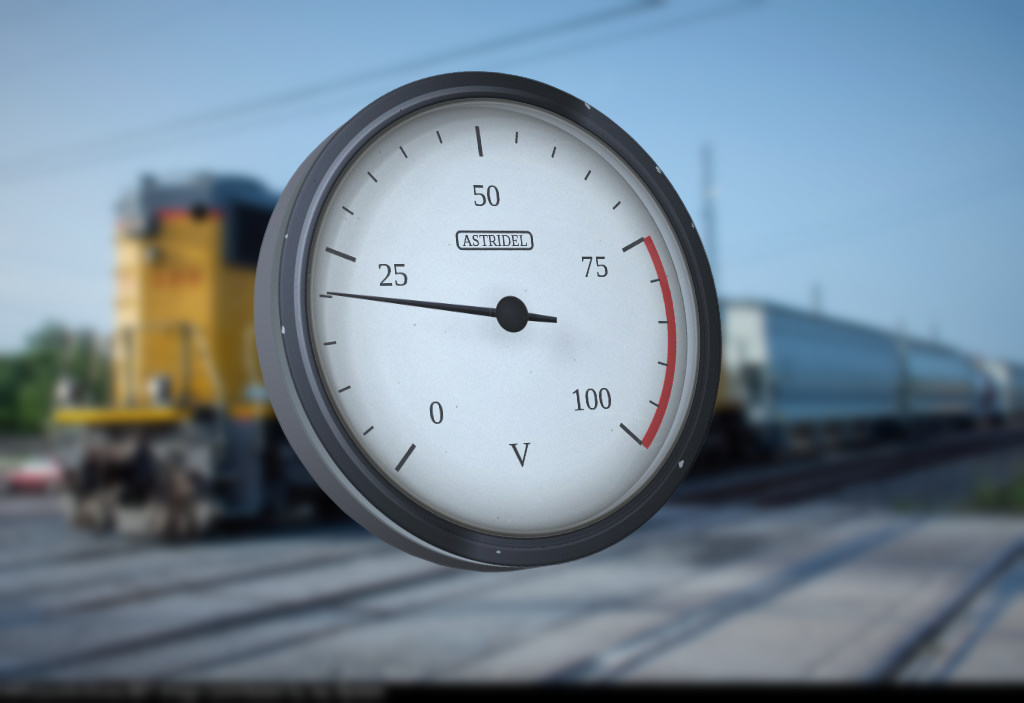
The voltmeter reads {"value": 20, "unit": "V"}
